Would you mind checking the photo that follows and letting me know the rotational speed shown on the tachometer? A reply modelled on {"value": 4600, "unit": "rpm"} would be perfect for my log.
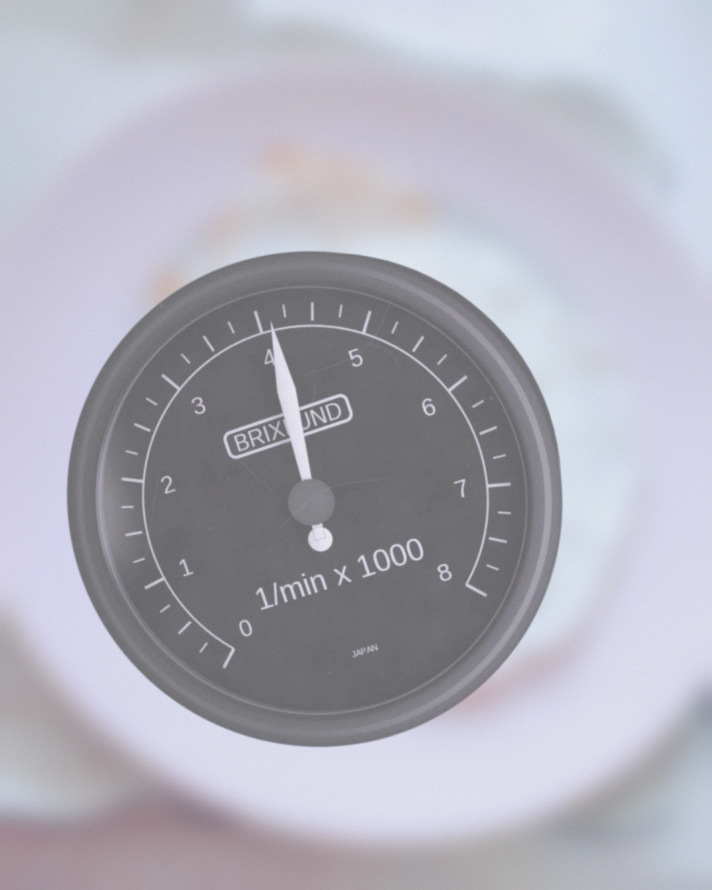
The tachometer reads {"value": 4125, "unit": "rpm"}
